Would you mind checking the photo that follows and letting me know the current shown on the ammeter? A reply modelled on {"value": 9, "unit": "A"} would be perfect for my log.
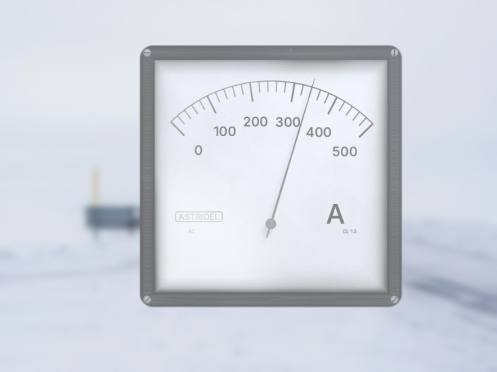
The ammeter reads {"value": 340, "unit": "A"}
